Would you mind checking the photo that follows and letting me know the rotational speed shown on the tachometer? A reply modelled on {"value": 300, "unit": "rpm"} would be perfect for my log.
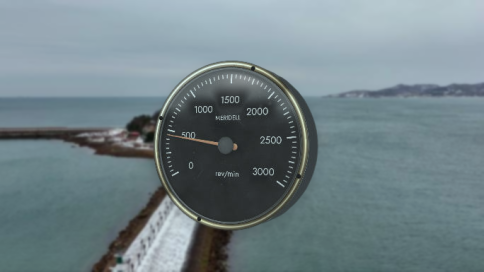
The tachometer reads {"value": 450, "unit": "rpm"}
